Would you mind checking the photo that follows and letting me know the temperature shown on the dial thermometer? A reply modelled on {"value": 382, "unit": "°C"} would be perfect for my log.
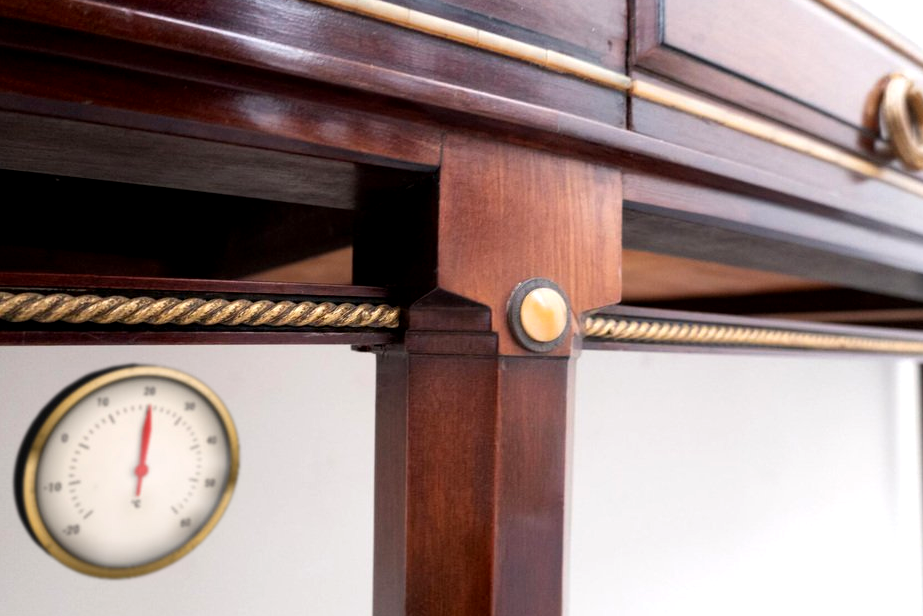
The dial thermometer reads {"value": 20, "unit": "°C"}
